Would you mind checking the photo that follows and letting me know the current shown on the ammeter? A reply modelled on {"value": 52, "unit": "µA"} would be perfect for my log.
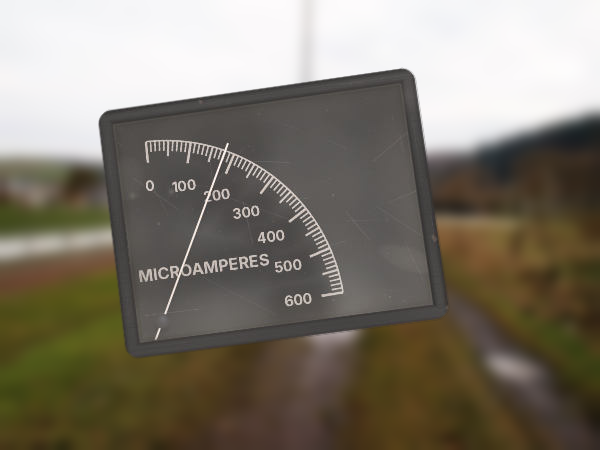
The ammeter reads {"value": 180, "unit": "µA"}
